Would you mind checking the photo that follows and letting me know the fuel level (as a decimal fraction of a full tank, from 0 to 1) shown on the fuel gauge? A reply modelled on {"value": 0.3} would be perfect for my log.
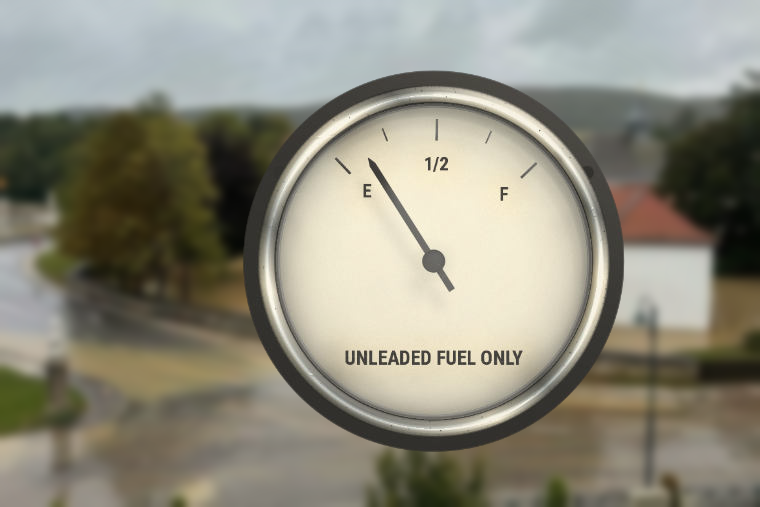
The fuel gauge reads {"value": 0.125}
